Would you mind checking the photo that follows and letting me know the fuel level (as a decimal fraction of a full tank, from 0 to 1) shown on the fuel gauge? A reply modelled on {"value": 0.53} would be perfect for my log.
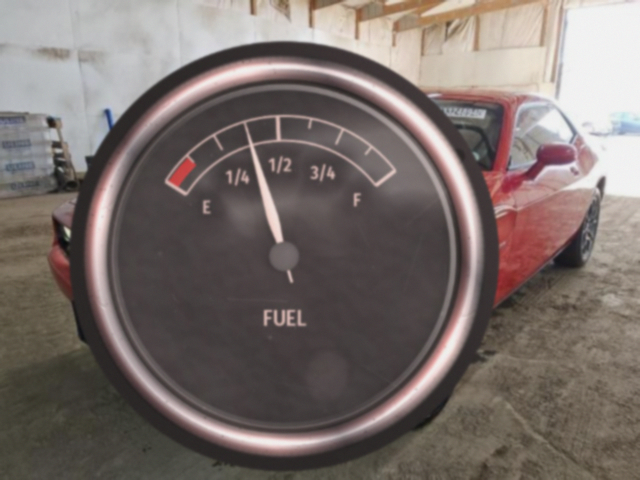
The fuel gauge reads {"value": 0.375}
